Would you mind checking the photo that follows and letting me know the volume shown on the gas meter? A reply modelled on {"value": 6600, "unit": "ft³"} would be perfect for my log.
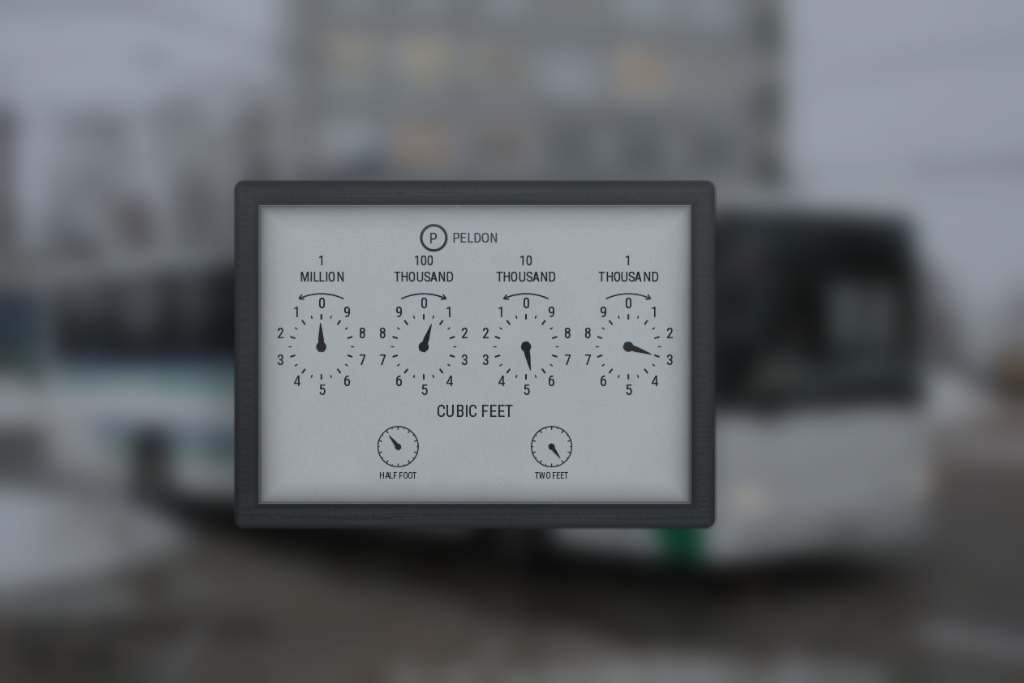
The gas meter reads {"value": 5300, "unit": "ft³"}
